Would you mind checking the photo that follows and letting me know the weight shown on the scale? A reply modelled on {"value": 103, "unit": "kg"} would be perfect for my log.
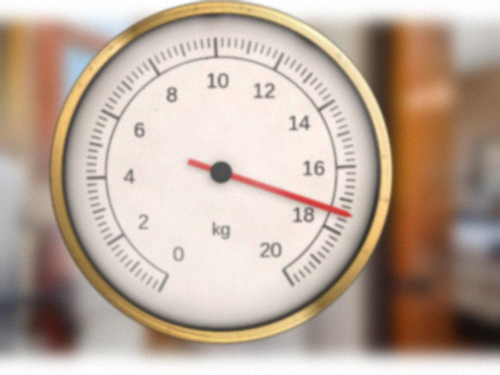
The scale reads {"value": 17.4, "unit": "kg"}
